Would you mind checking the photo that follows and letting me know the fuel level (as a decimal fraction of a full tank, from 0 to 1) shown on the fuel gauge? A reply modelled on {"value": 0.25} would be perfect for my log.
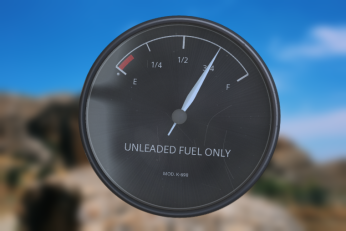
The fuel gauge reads {"value": 0.75}
